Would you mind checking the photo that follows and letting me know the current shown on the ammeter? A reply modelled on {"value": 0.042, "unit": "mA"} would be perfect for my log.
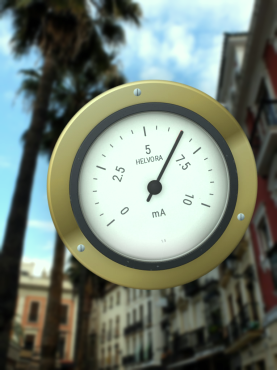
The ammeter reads {"value": 6.5, "unit": "mA"}
